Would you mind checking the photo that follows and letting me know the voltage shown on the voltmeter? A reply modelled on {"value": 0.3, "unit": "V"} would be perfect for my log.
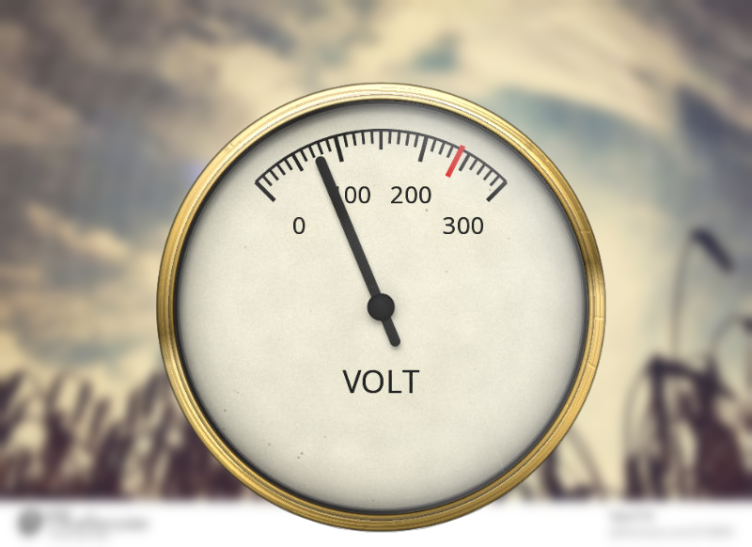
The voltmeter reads {"value": 75, "unit": "V"}
